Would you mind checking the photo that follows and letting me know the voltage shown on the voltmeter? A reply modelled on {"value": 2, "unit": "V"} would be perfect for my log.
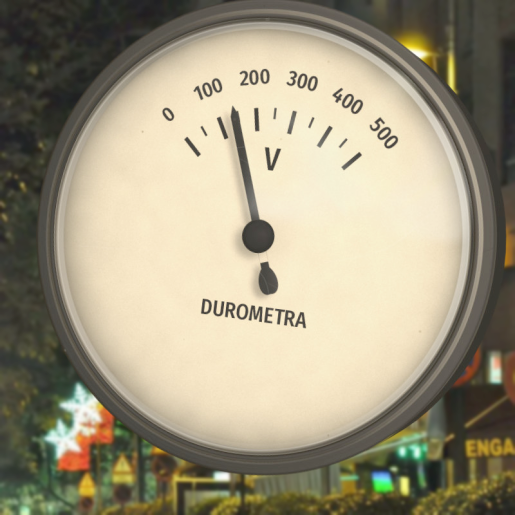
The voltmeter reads {"value": 150, "unit": "V"}
